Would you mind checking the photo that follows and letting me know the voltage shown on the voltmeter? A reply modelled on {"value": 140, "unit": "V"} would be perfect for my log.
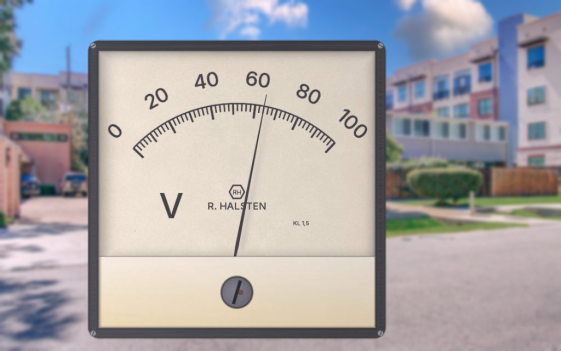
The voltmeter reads {"value": 64, "unit": "V"}
